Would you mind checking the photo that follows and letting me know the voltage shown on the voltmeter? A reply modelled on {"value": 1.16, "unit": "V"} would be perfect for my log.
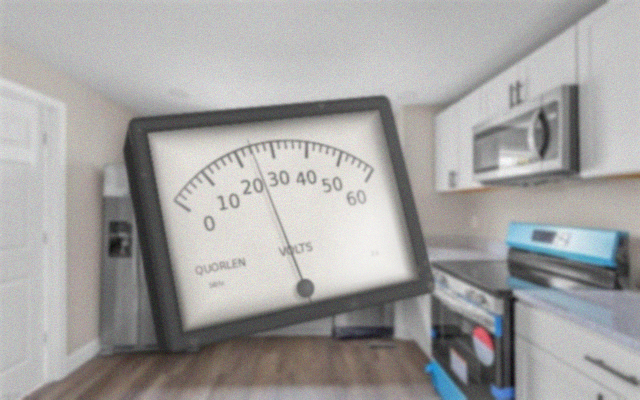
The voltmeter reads {"value": 24, "unit": "V"}
